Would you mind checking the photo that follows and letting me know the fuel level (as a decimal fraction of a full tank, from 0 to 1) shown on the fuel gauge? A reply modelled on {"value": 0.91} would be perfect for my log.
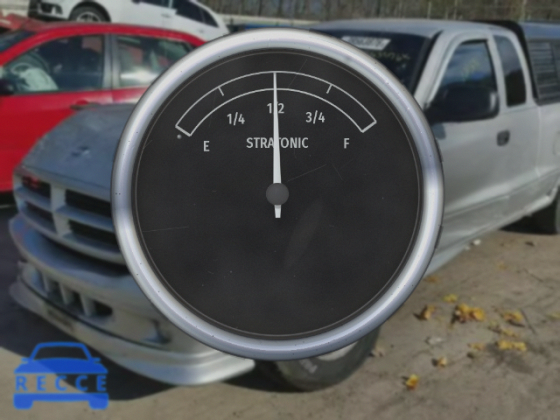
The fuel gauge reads {"value": 0.5}
